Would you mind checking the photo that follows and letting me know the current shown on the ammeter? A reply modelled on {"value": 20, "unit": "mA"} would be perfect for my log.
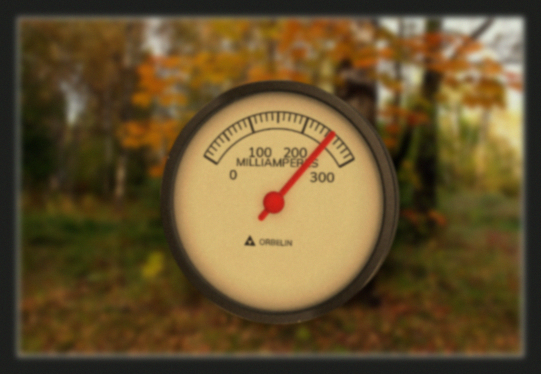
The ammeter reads {"value": 250, "unit": "mA"}
